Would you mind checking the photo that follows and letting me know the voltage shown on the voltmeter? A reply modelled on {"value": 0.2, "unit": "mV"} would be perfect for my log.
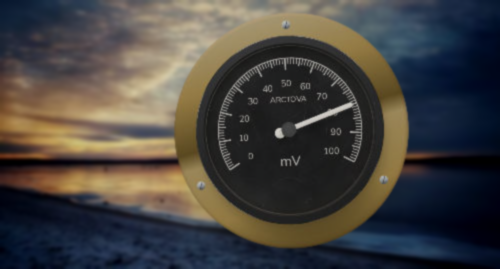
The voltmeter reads {"value": 80, "unit": "mV"}
